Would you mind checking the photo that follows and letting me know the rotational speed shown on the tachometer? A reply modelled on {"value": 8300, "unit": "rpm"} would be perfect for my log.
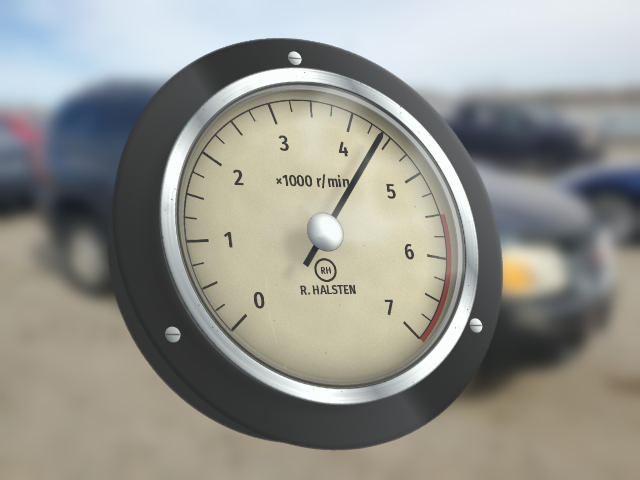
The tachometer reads {"value": 4375, "unit": "rpm"}
